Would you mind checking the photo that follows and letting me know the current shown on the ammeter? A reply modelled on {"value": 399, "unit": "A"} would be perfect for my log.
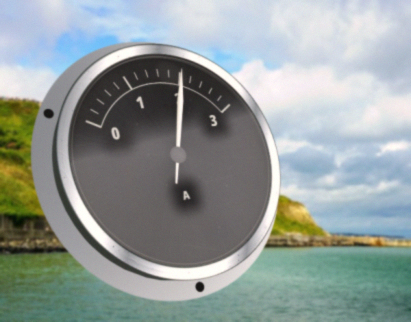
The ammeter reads {"value": 2, "unit": "A"}
